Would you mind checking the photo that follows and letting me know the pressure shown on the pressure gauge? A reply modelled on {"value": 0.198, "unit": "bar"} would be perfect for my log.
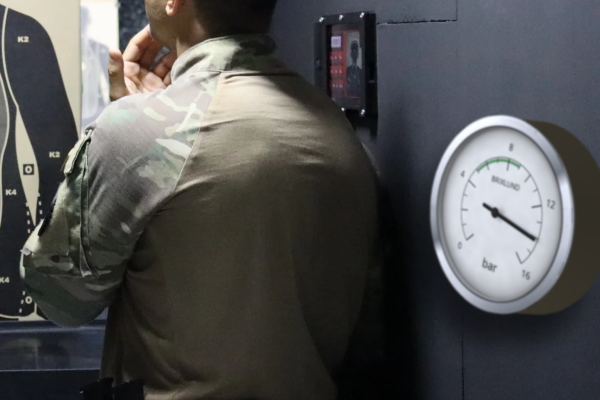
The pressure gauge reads {"value": 14, "unit": "bar"}
